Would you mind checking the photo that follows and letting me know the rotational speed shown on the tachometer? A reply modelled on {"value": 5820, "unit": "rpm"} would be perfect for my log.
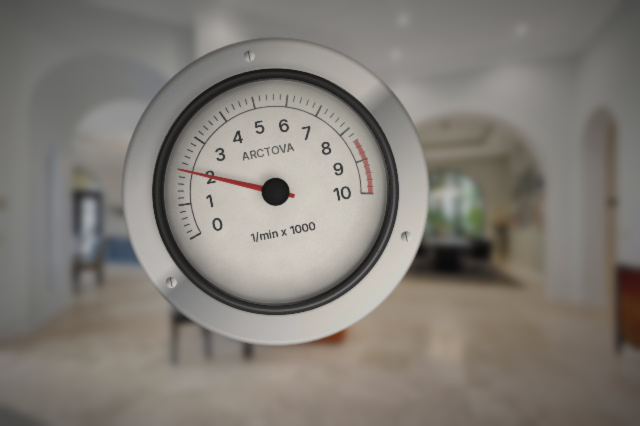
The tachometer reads {"value": 2000, "unit": "rpm"}
